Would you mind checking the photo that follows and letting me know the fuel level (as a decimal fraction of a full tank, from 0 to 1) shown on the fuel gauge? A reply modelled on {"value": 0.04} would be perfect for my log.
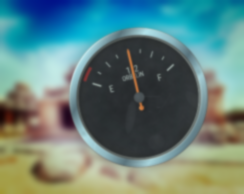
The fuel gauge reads {"value": 0.5}
